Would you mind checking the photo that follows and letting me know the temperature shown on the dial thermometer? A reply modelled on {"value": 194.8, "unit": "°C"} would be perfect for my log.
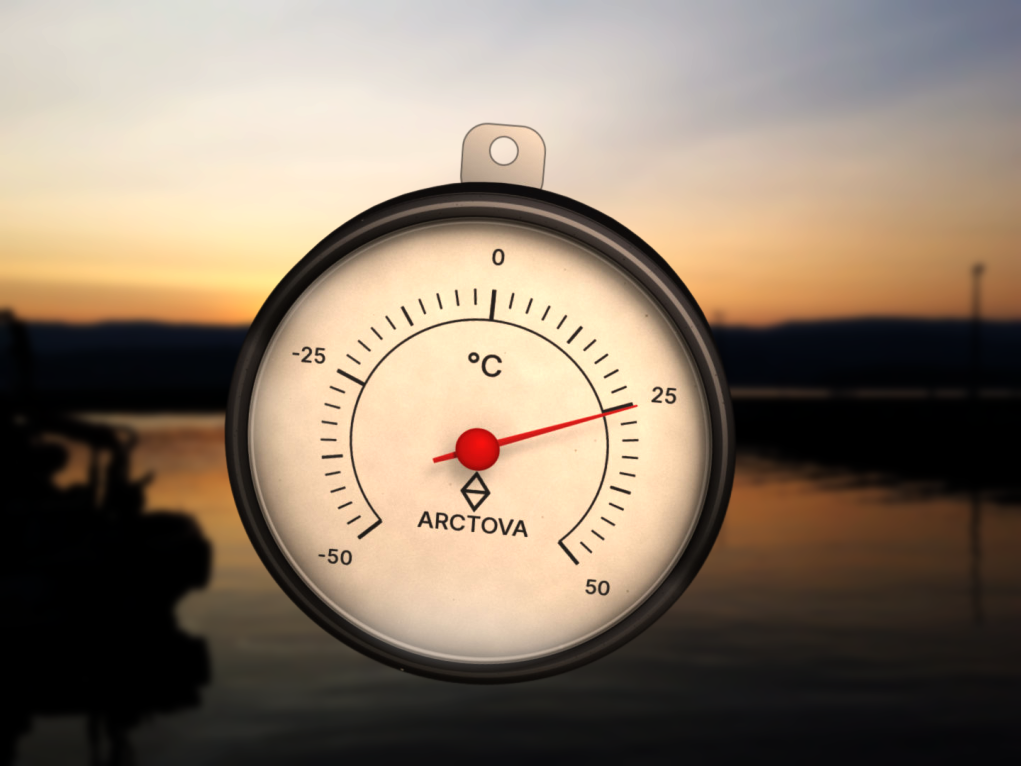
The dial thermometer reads {"value": 25, "unit": "°C"}
